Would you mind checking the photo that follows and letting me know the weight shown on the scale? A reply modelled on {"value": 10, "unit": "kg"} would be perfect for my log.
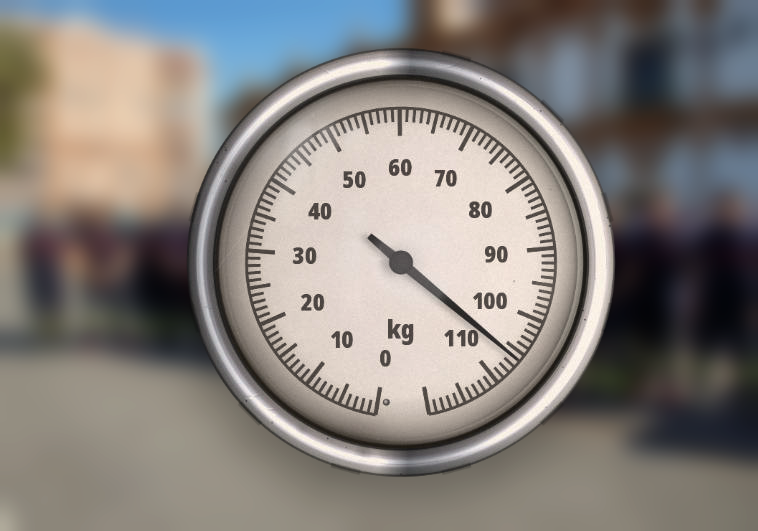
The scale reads {"value": 106, "unit": "kg"}
